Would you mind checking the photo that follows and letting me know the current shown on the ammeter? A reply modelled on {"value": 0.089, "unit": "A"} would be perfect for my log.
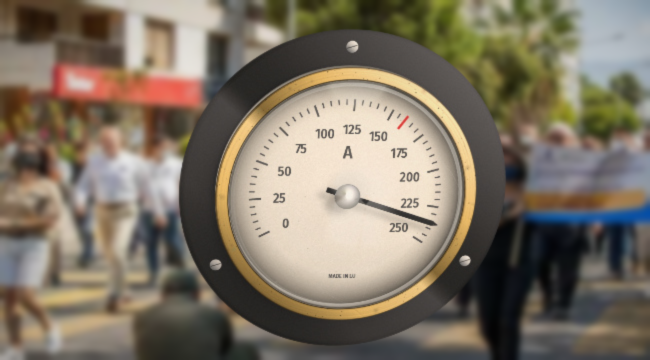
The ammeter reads {"value": 235, "unit": "A"}
